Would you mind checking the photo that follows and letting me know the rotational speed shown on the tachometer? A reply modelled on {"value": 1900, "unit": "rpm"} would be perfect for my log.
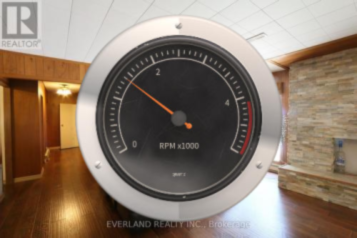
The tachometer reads {"value": 1400, "unit": "rpm"}
